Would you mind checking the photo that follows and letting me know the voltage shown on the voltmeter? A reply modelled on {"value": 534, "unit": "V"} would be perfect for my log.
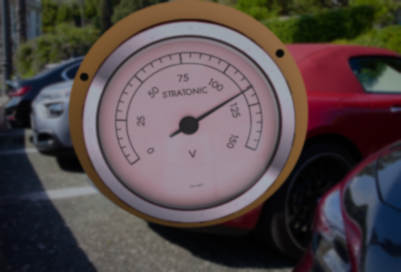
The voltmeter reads {"value": 115, "unit": "V"}
